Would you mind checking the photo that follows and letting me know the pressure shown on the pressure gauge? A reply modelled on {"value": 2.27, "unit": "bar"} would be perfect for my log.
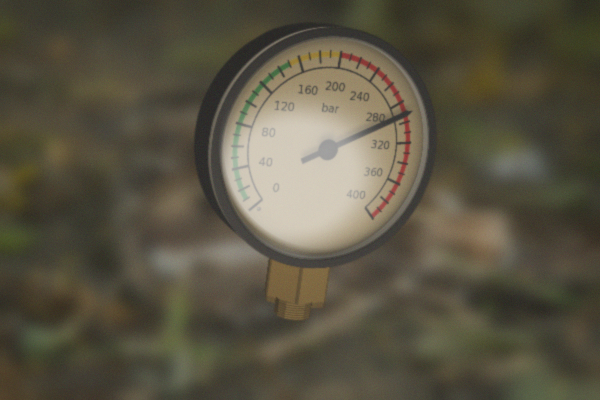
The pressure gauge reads {"value": 290, "unit": "bar"}
